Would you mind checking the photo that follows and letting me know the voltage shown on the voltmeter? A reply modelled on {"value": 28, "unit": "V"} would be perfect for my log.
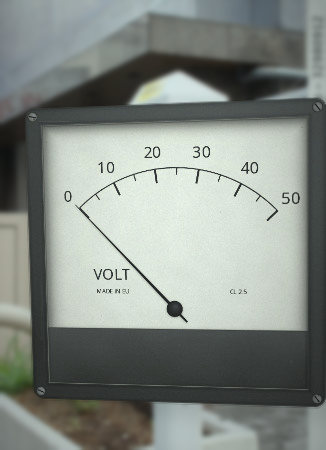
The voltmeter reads {"value": 0, "unit": "V"}
